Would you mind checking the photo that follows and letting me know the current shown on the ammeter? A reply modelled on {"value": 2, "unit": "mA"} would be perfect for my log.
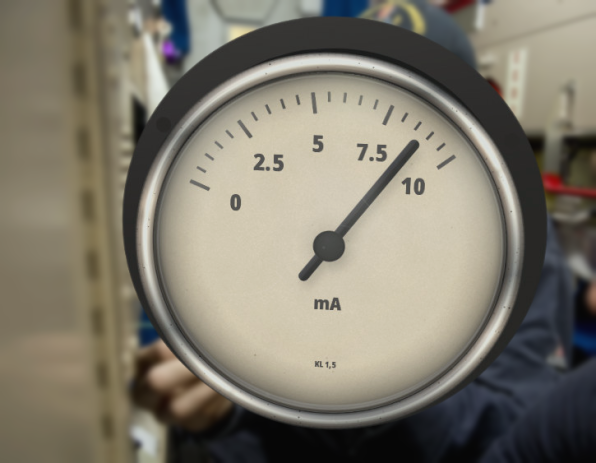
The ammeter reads {"value": 8.75, "unit": "mA"}
